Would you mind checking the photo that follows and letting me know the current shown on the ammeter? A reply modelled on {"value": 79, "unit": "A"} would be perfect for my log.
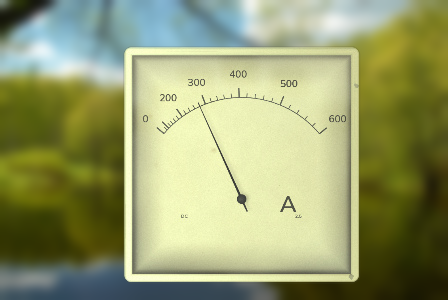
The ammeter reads {"value": 280, "unit": "A"}
